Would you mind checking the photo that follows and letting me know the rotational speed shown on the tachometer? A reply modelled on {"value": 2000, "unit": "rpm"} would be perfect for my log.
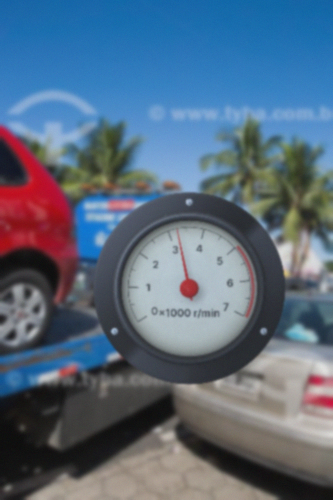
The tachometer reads {"value": 3250, "unit": "rpm"}
